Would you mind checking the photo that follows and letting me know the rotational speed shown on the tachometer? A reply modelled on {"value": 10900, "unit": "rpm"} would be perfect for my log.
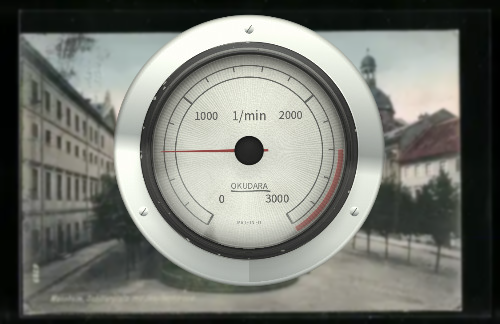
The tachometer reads {"value": 600, "unit": "rpm"}
